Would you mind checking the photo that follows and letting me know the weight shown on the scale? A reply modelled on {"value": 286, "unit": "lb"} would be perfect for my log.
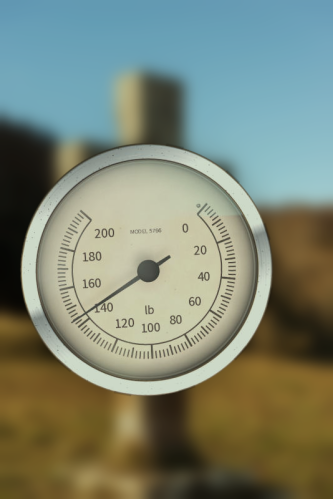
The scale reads {"value": 144, "unit": "lb"}
